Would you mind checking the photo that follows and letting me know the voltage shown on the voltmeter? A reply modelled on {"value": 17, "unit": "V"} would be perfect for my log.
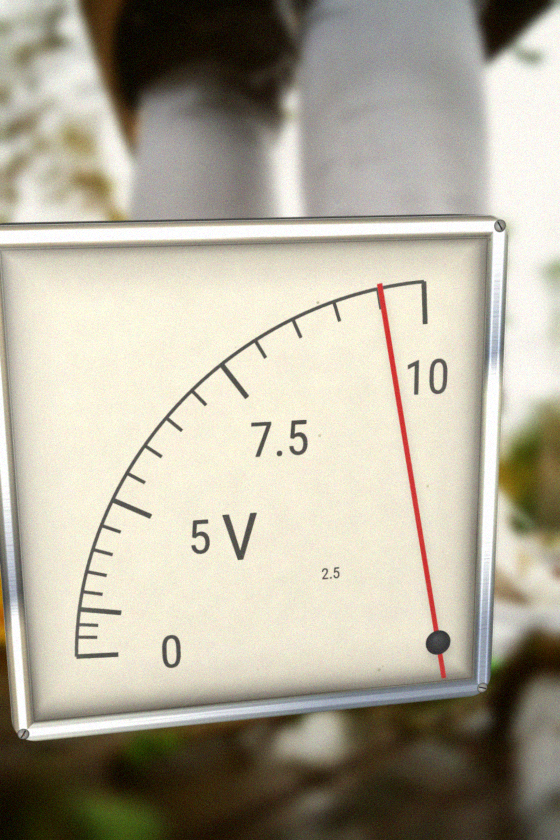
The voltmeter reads {"value": 9.5, "unit": "V"}
